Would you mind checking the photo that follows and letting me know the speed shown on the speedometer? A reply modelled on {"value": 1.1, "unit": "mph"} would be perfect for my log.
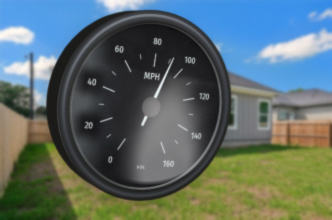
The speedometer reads {"value": 90, "unit": "mph"}
